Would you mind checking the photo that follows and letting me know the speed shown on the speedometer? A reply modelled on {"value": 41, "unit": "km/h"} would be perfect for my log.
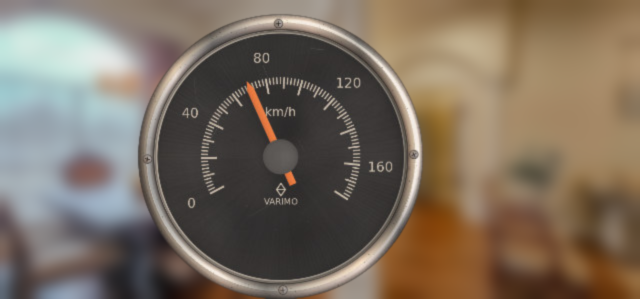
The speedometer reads {"value": 70, "unit": "km/h"}
